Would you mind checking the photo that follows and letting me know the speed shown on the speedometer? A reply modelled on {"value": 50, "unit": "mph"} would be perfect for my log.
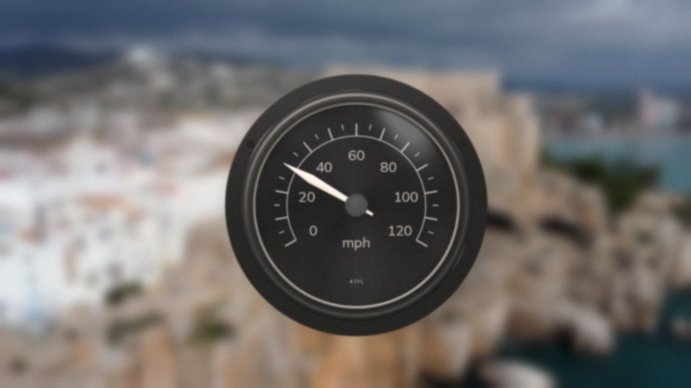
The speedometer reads {"value": 30, "unit": "mph"}
